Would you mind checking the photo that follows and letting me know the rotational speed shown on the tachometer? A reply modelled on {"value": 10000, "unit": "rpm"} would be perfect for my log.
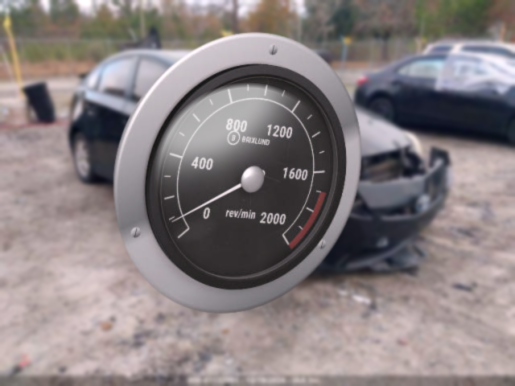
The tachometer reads {"value": 100, "unit": "rpm"}
